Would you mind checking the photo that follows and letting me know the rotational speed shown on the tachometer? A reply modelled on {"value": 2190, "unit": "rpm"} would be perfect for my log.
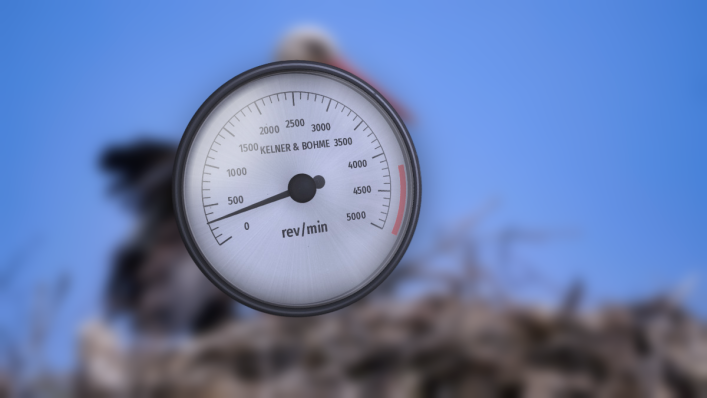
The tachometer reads {"value": 300, "unit": "rpm"}
